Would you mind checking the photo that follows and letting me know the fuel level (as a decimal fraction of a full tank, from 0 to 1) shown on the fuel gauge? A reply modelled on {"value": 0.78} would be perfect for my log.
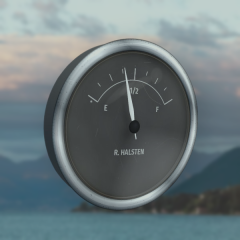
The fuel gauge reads {"value": 0.375}
